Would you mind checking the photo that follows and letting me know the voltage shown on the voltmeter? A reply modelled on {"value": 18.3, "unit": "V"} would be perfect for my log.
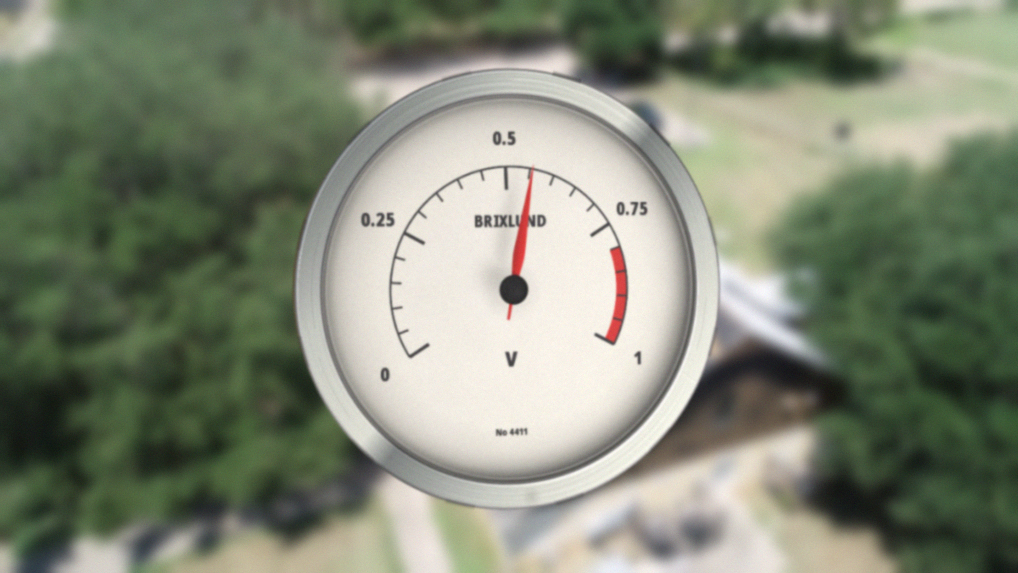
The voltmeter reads {"value": 0.55, "unit": "V"}
